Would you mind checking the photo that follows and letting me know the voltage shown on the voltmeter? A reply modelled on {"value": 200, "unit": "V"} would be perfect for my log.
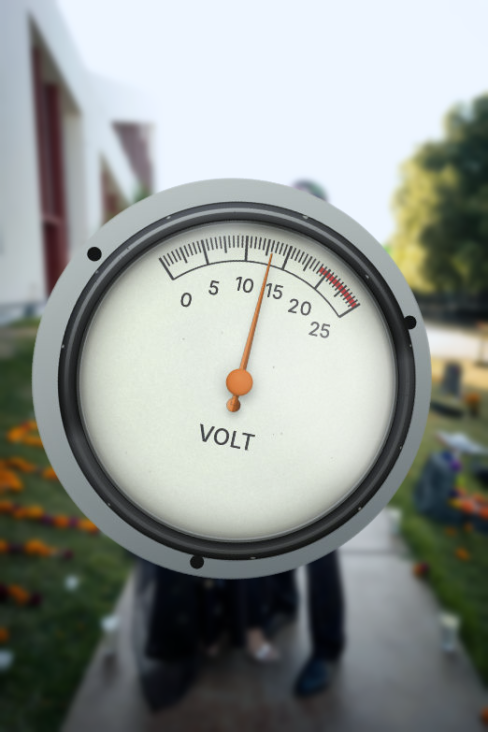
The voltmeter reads {"value": 13, "unit": "V"}
